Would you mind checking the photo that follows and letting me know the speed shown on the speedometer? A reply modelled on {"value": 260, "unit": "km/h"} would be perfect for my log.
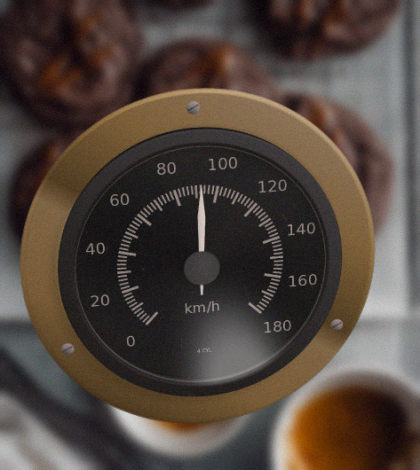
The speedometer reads {"value": 92, "unit": "km/h"}
